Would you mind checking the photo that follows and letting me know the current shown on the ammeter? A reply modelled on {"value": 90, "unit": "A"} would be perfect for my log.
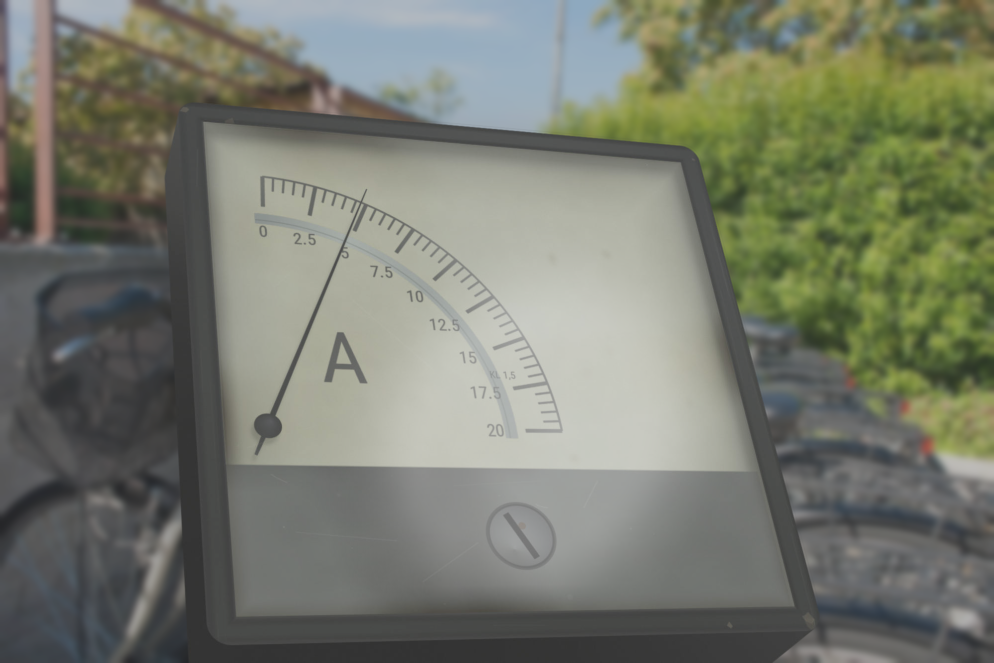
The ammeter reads {"value": 4.75, "unit": "A"}
